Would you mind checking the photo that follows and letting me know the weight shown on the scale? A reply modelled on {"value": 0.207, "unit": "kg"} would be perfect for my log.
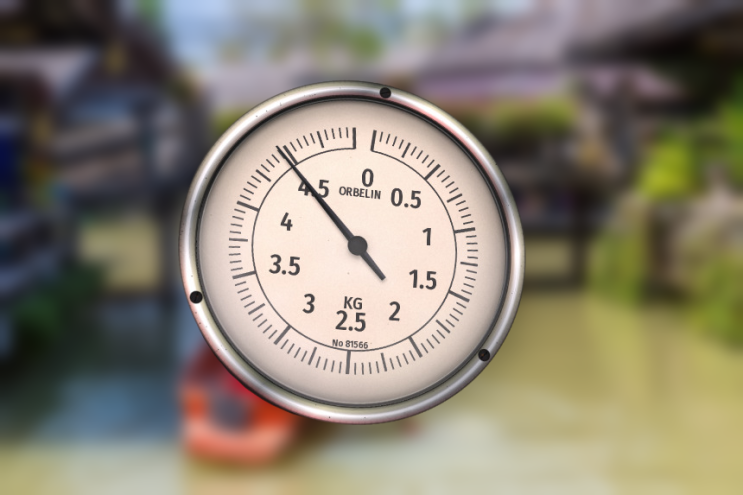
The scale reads {"value": 4.45, "unit": "kg"}
